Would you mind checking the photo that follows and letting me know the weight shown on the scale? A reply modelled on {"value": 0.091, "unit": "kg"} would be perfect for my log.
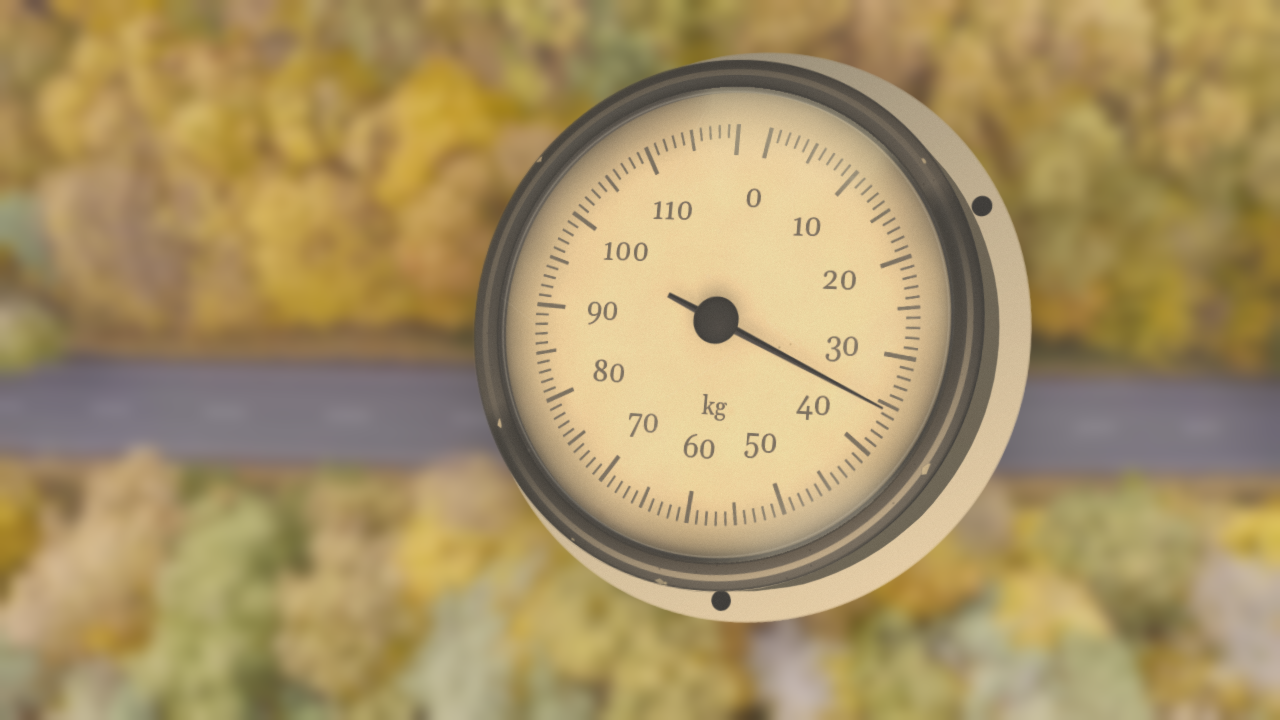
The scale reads {"value": 35.5, "unit": "kg"}
